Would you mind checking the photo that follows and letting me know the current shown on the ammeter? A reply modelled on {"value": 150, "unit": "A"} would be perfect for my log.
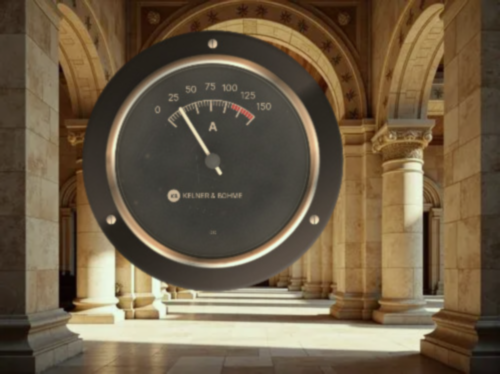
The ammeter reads {"value": 25, "unit": "A"}
